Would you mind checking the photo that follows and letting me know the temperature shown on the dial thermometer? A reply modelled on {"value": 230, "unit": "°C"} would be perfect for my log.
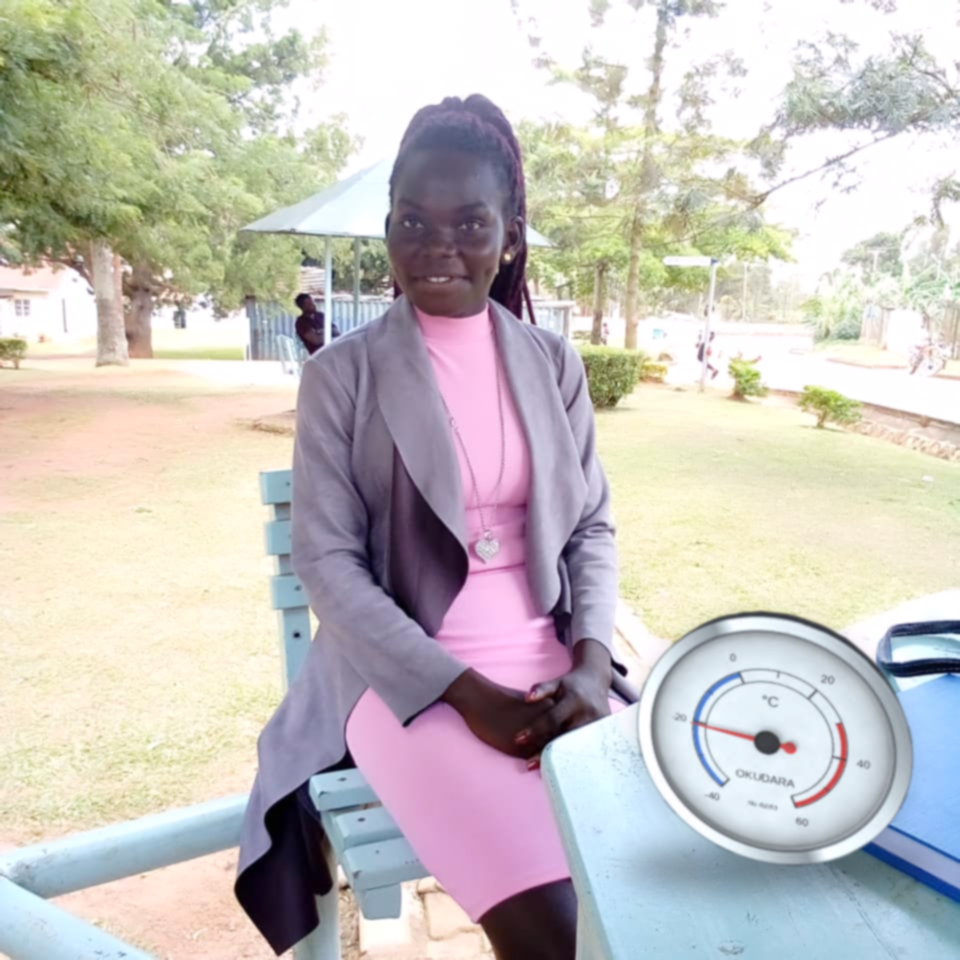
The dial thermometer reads {"value": -20, "unit": "°C"}
